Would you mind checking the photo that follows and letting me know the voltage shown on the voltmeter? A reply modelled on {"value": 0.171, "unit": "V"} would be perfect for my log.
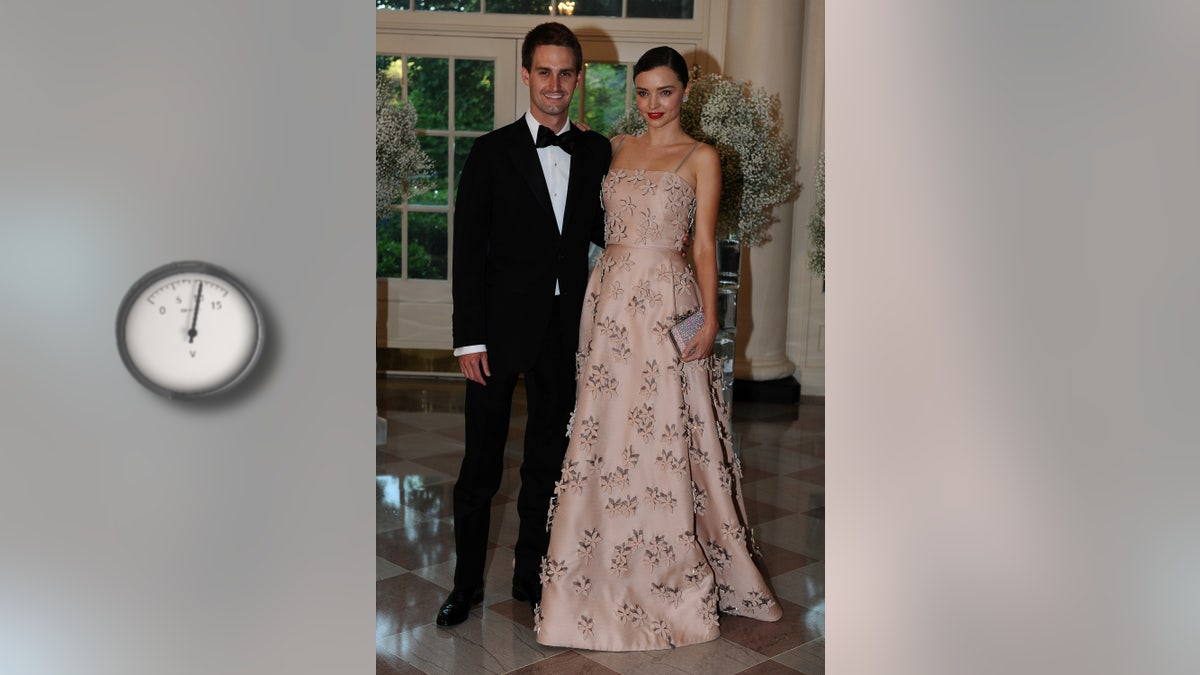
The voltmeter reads {"value": 10, "unit": "V"}
